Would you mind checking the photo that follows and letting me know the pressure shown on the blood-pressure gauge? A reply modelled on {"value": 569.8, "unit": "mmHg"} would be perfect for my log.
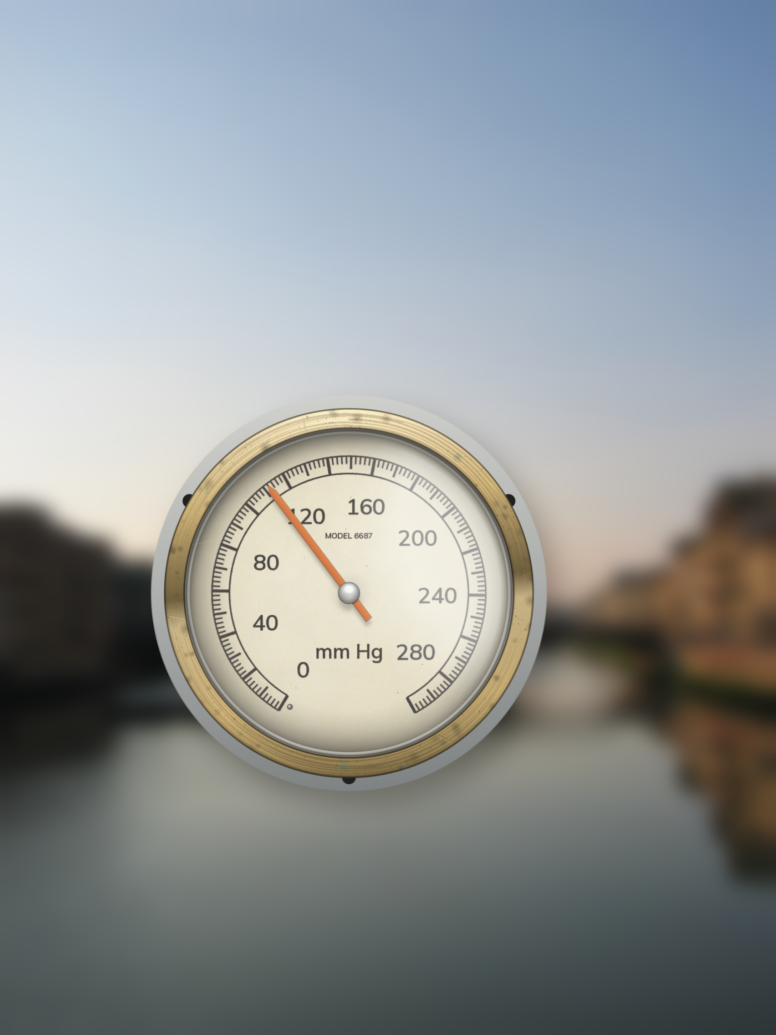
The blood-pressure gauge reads {"value": 112, "unit": "mmHg"}
